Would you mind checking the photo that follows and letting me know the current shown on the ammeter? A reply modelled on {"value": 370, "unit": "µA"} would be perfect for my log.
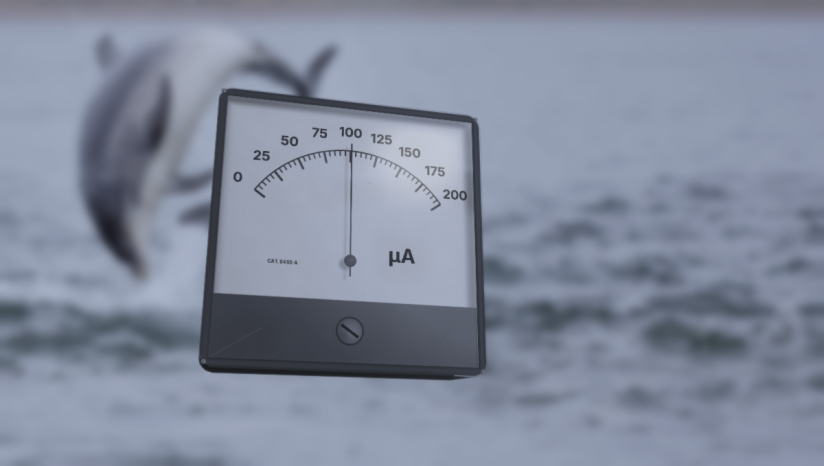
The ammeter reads {"value": 100, "unit": "µA"}
